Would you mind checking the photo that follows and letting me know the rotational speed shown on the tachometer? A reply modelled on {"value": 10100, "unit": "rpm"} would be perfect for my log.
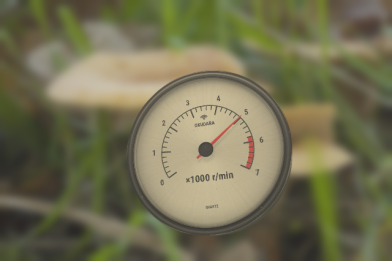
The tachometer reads {"value": 5000, "unit": "rpm"}
